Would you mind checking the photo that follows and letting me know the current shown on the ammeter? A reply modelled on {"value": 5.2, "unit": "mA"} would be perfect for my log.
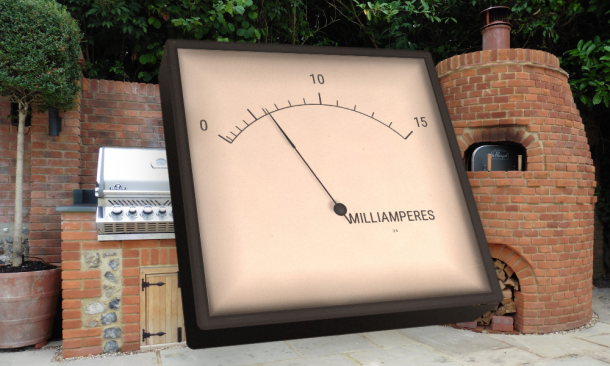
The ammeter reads {"value": 6, "unit": "mA"}
